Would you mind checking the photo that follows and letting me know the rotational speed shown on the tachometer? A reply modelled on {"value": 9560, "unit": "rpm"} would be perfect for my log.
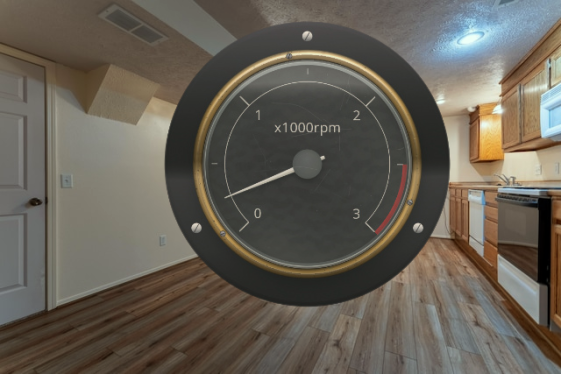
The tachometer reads {"value": 250, "unit": "rpm"}
